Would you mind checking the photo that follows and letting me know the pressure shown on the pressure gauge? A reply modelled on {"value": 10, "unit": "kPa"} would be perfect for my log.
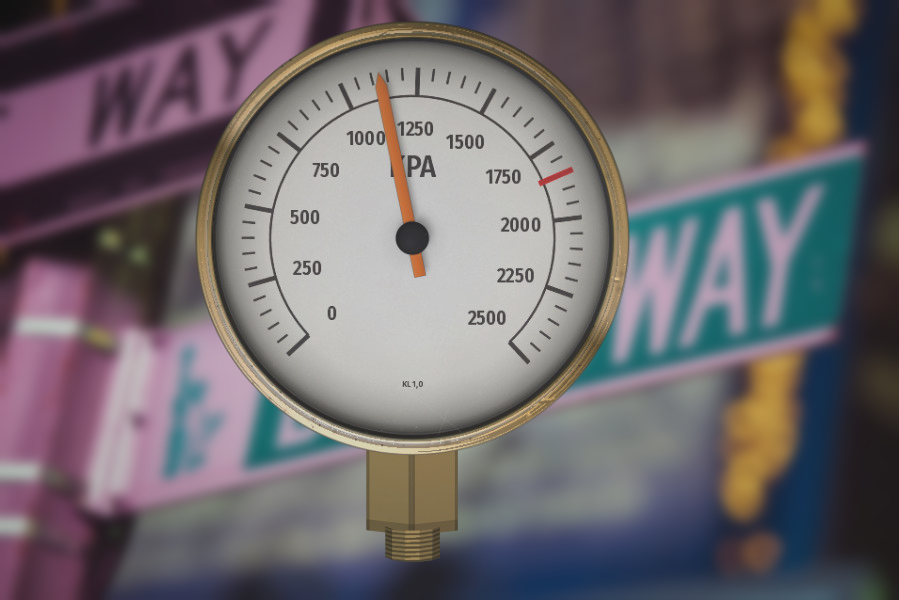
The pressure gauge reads {"value": 1125, "unit": "kPa"}
